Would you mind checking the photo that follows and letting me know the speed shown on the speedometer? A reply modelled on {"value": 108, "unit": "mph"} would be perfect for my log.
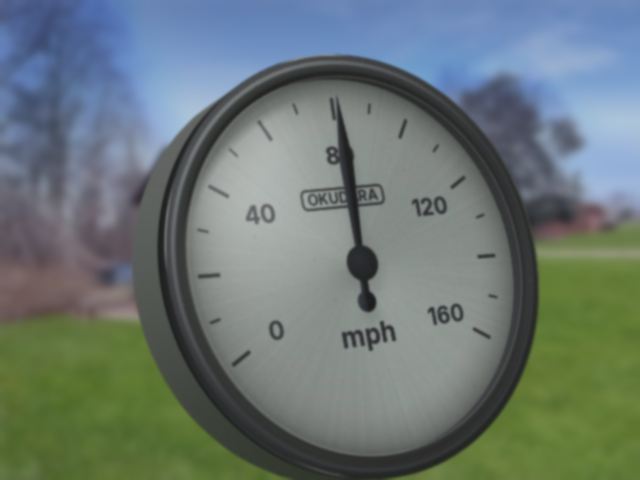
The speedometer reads {"value": 80, "unit": "mph"}
